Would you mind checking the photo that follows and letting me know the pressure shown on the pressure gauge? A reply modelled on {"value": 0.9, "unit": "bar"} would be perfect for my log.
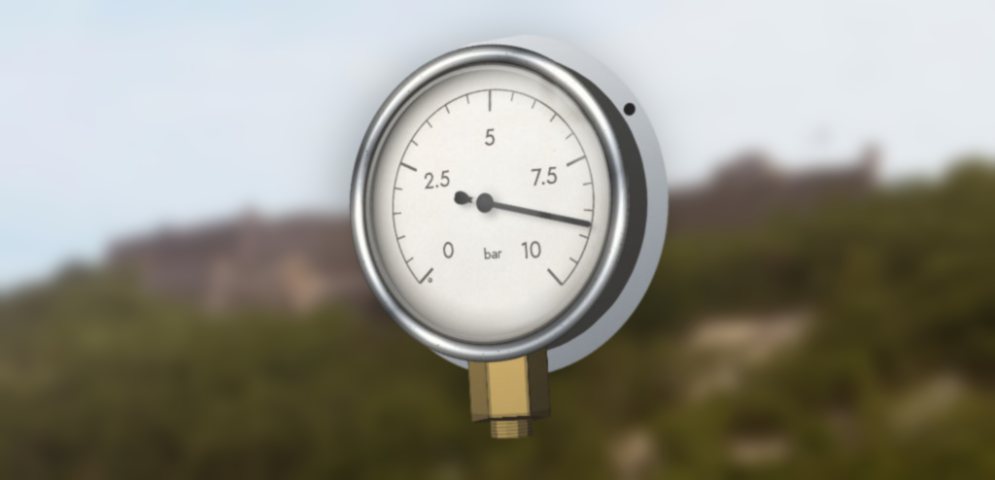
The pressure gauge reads {"value": 8.75, "unit": "bar"}
